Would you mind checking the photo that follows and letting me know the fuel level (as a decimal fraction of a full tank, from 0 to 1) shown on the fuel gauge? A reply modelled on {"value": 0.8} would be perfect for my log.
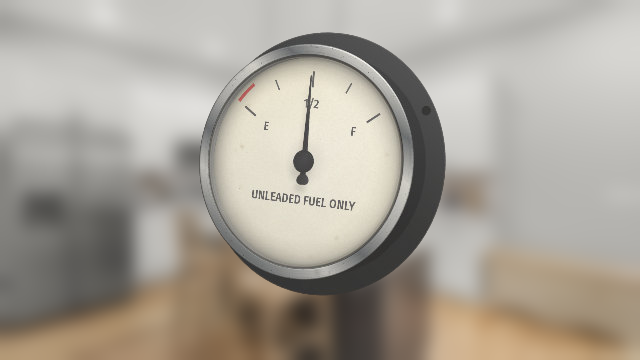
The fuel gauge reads {"value": 0.5}
